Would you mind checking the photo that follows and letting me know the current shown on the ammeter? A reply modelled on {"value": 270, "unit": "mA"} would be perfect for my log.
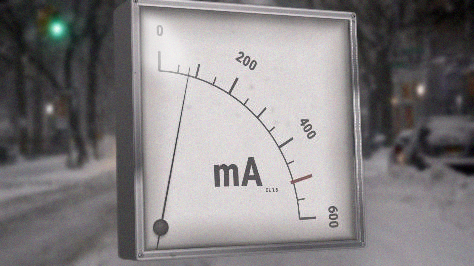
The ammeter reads {"value": 75, "unit": "mA"}
